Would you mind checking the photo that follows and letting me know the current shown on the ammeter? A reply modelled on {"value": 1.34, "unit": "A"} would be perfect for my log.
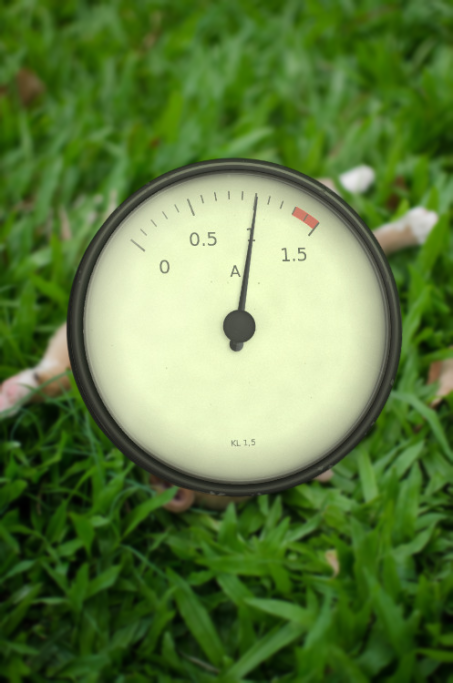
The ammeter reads {"value": 1, "unit": "A"}
